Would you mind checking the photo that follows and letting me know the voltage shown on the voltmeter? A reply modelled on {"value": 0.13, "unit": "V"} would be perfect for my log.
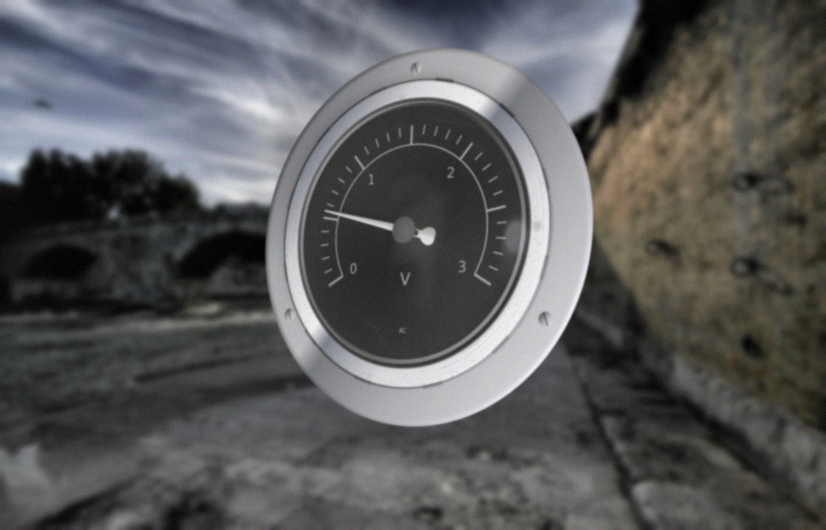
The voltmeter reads {"value": 0.55, "unit": "V"}
